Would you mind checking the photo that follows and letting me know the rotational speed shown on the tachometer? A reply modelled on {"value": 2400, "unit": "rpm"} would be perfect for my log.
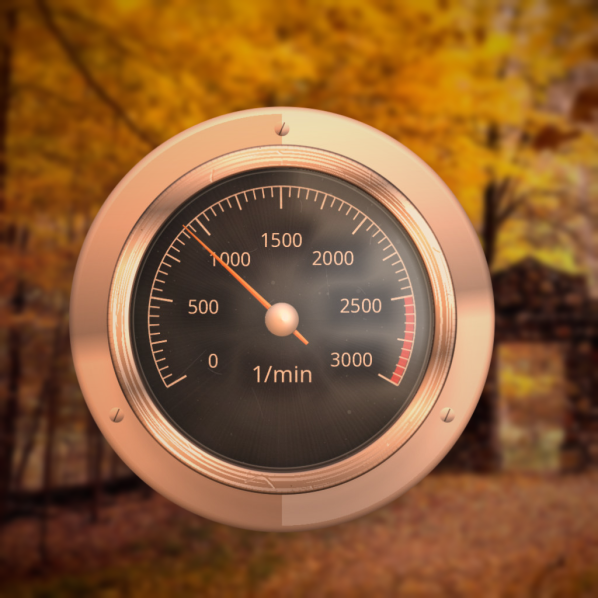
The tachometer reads {"value": 925, "unit": "rpm"}
